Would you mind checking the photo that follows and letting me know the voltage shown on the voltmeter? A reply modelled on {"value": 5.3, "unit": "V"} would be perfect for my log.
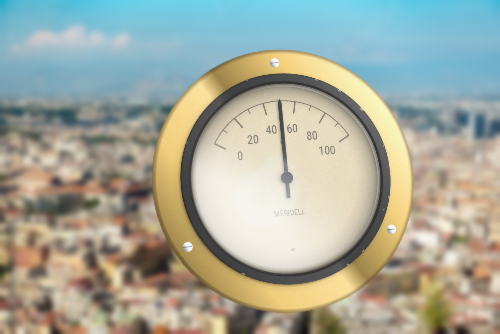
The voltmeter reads {"value": 50, "unit": "V"}
